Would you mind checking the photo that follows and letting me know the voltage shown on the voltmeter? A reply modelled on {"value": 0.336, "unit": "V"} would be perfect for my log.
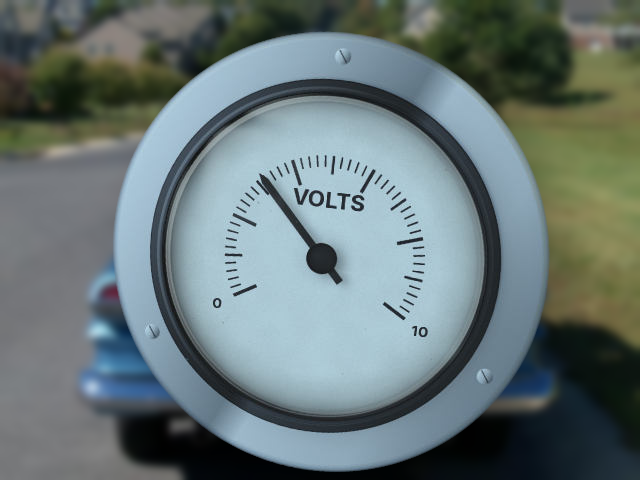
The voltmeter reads {"value": 3.2, "unit": "V"}
